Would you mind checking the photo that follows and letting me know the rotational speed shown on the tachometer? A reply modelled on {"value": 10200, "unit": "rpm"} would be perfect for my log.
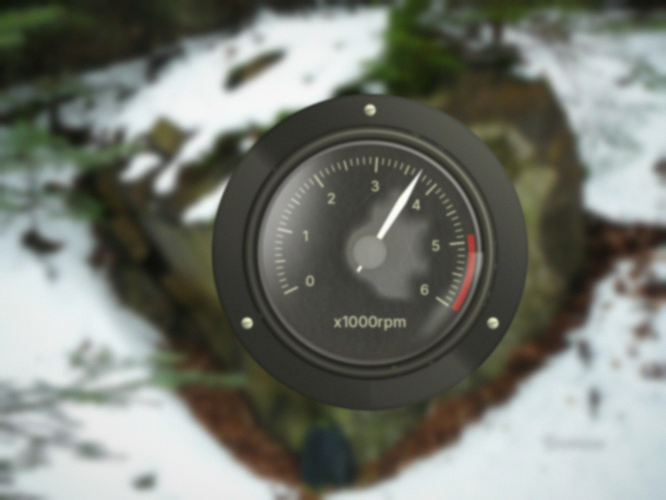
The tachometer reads {"value": 3700, "unit": "rpm"}
